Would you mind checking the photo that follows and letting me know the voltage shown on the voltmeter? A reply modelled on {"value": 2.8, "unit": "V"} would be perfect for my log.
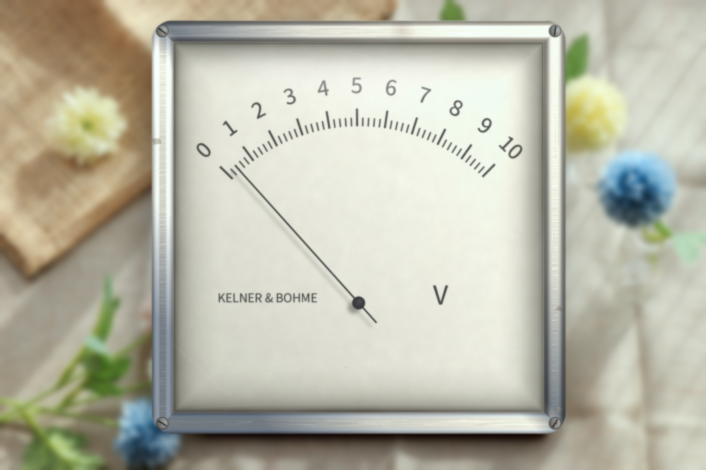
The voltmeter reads {"value": 0.4, "unit": "V"}
